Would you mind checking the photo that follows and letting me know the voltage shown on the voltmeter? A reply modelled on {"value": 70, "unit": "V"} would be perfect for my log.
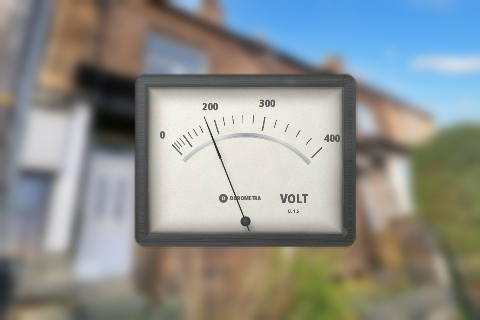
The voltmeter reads {"value": 180, "unit": "V"}
